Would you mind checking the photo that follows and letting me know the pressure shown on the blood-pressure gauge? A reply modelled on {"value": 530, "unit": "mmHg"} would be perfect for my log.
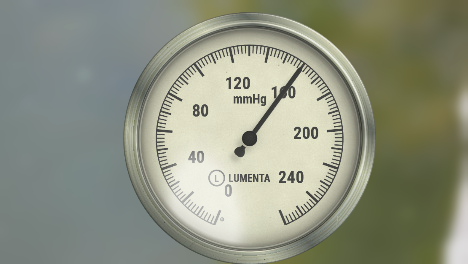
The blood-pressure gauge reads {"value": 160, "unit": "mmHg"}
